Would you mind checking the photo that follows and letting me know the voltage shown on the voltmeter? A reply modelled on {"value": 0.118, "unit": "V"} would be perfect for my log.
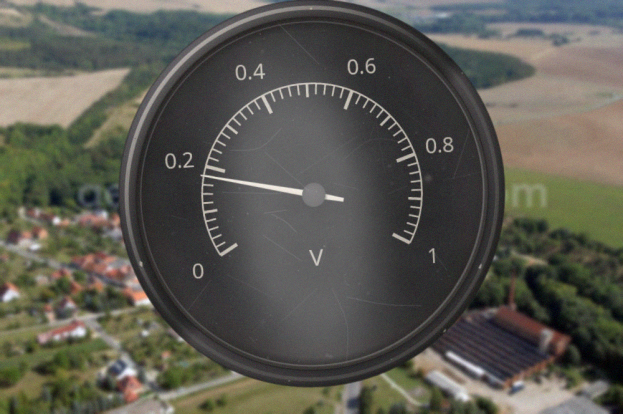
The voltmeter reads {"value": 0.18, "unit": "V"}
